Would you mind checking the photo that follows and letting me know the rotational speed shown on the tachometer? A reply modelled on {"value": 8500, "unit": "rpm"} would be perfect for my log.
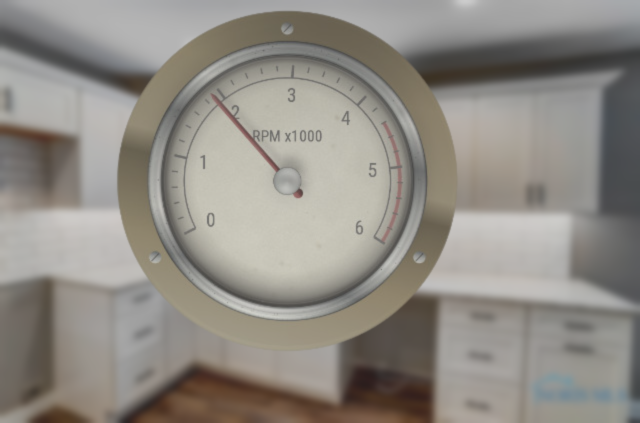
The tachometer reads {"value": 1900, "unit": "rpm"}
